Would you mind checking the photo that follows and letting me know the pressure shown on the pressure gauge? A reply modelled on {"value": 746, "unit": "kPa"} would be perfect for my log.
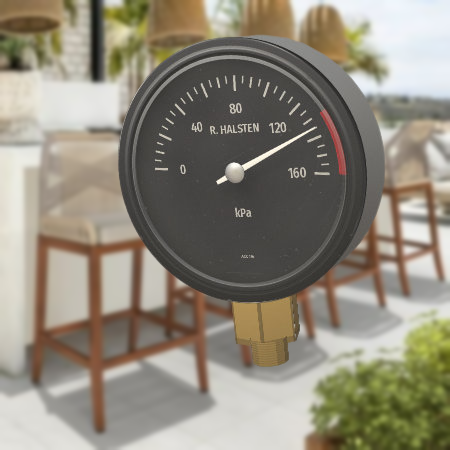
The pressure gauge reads {"value": 135, "unit": "kPa"}
